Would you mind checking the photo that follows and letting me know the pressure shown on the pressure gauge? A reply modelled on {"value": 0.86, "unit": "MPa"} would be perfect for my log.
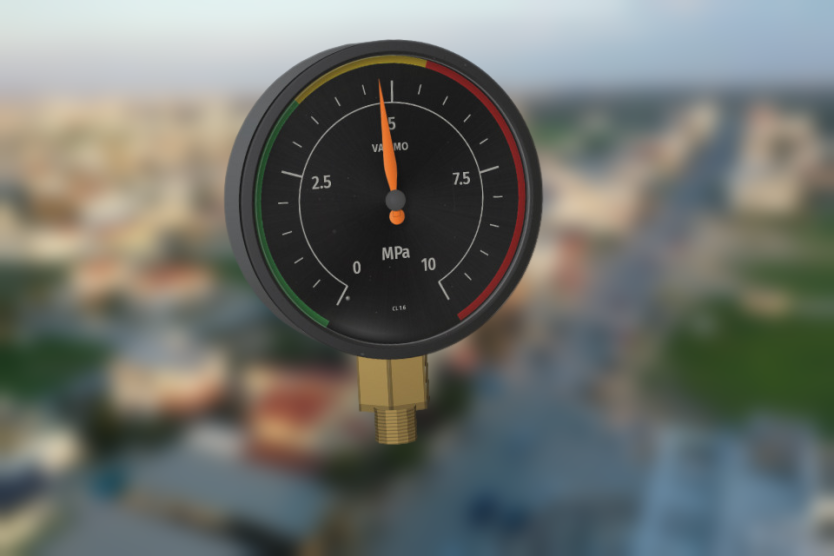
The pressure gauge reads {"value": 4.75, "unit": "MPa"}
